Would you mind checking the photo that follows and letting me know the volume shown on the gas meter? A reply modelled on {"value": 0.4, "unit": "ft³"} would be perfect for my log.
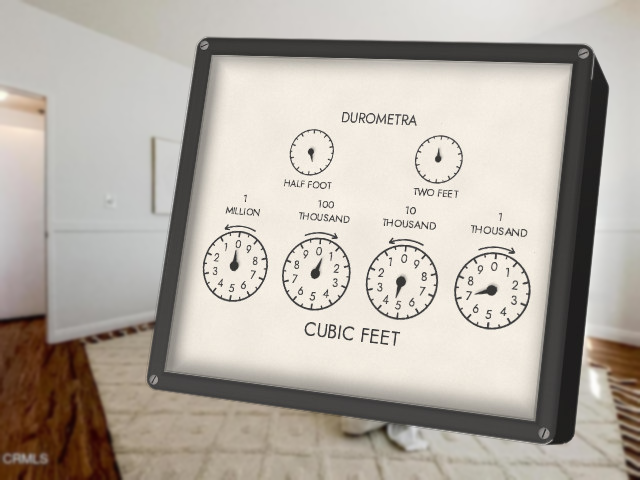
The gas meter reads {"value": 4700, "unit": "ft³"}
